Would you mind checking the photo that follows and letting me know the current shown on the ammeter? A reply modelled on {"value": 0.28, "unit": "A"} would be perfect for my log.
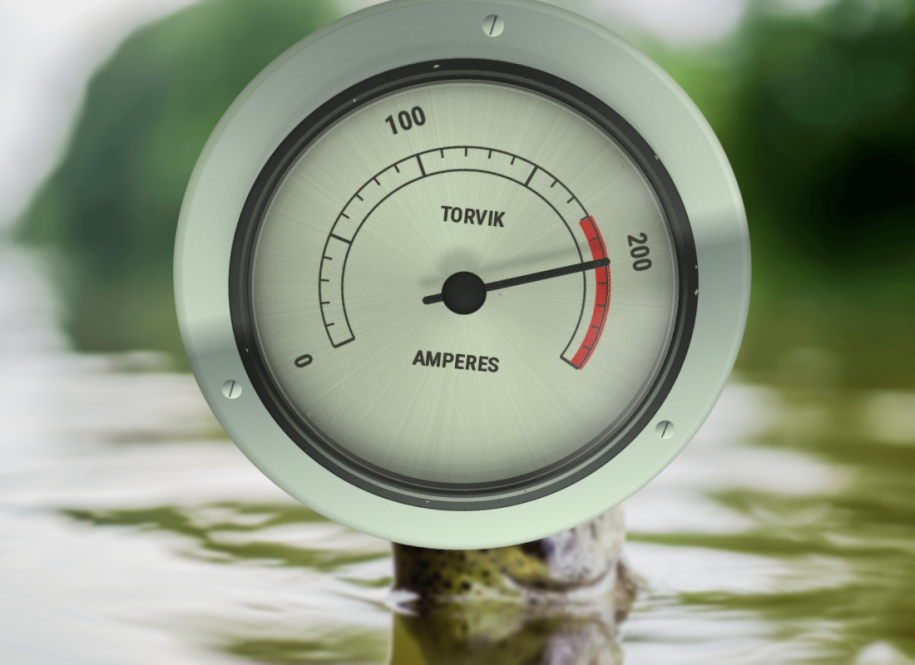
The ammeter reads {"value": 200, "unit": "A"}
